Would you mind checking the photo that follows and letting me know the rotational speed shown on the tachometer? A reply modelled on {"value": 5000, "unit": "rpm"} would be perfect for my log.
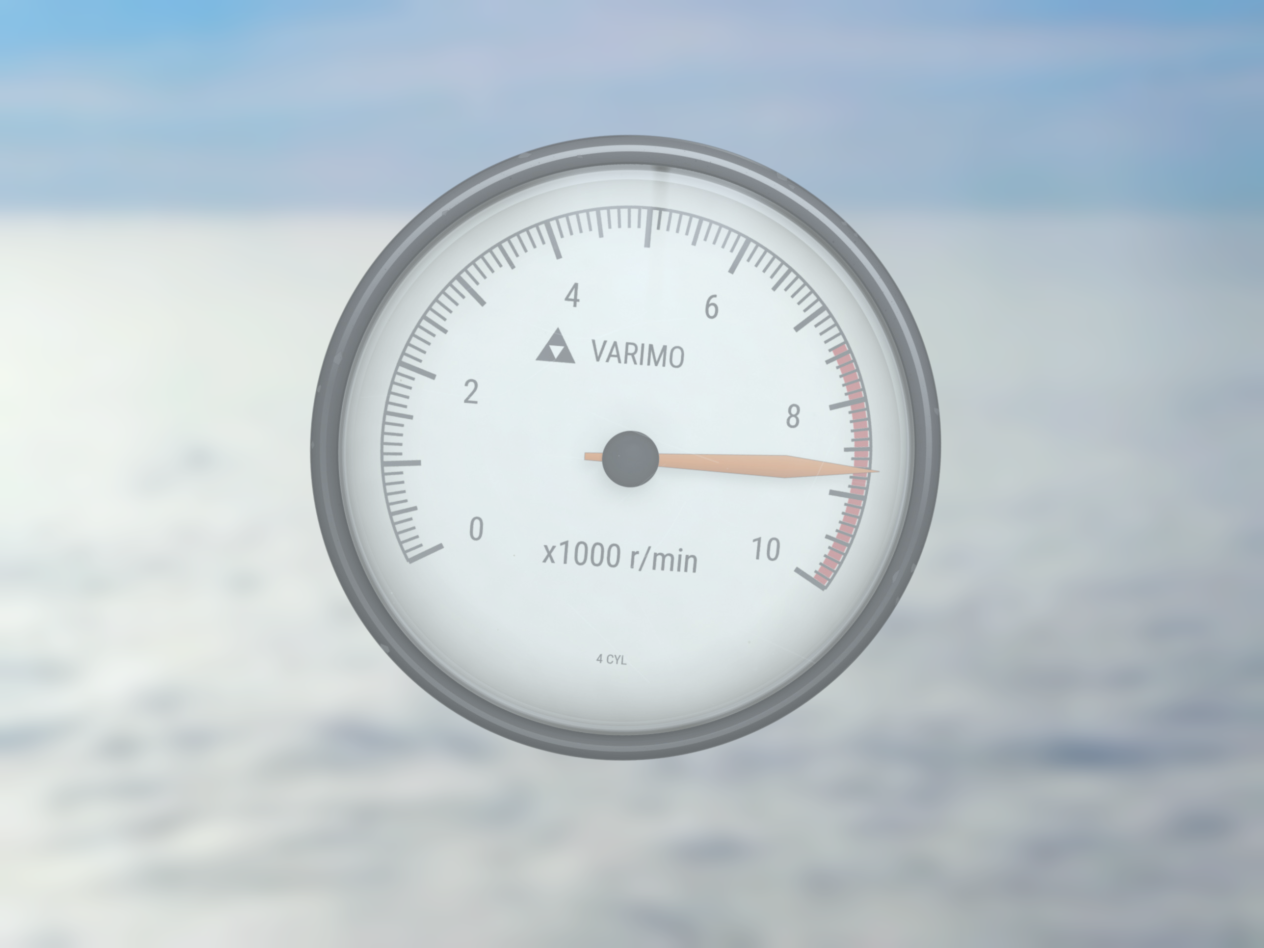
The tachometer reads {"value": 8700, "unit": "rpm"}
